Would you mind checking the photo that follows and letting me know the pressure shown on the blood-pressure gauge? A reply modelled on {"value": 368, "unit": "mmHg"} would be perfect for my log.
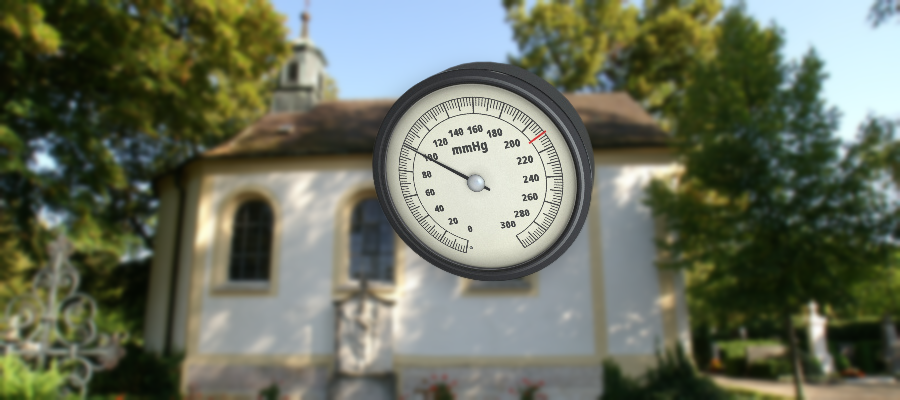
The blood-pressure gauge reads {"value": 100, "unit": "mmHg"}
